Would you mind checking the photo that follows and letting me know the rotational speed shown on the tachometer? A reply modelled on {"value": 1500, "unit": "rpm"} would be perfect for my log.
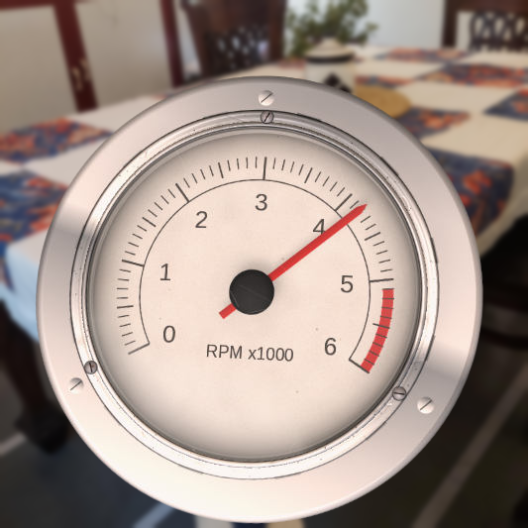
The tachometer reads {"value": 4200, "unit": "rpm"}
